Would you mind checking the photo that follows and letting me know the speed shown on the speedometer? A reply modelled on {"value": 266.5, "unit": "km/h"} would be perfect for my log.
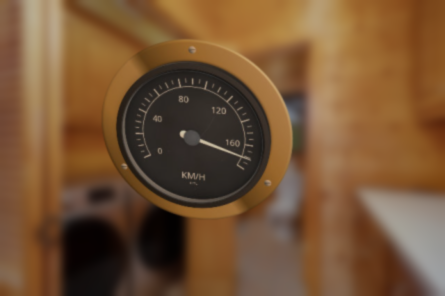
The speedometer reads {"value": 170, "unit": "km/h"}
